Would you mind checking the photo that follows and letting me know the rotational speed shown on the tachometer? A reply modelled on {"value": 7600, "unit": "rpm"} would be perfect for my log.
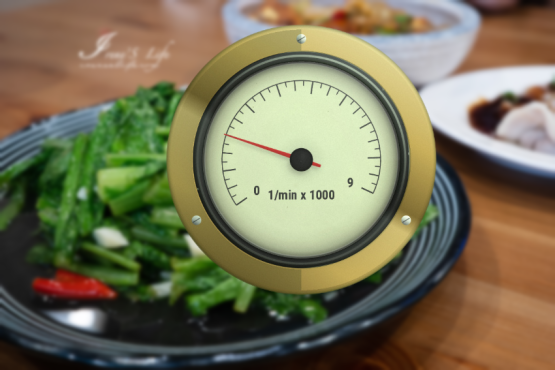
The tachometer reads {"value": 2000, "unit": "rpm"}
